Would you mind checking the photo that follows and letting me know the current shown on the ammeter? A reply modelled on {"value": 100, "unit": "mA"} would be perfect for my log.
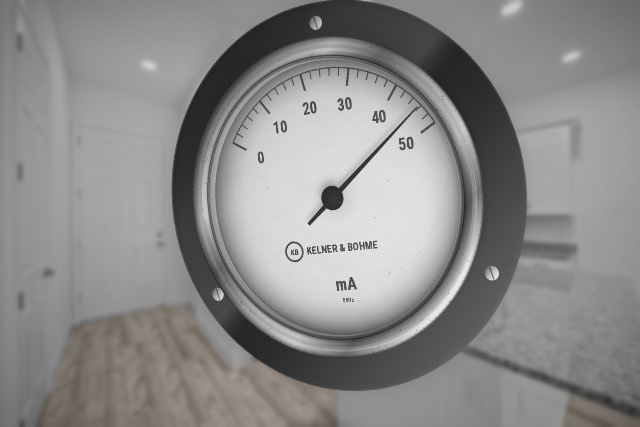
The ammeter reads {"value": 46, "unit": "mA"}
